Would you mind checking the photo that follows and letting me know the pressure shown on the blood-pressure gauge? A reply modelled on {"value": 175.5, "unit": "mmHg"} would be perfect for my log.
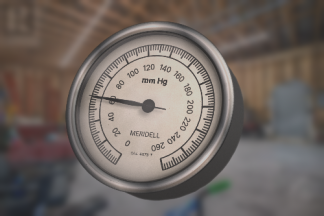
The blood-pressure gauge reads {"value": 60, "unit": "mmHg"}
